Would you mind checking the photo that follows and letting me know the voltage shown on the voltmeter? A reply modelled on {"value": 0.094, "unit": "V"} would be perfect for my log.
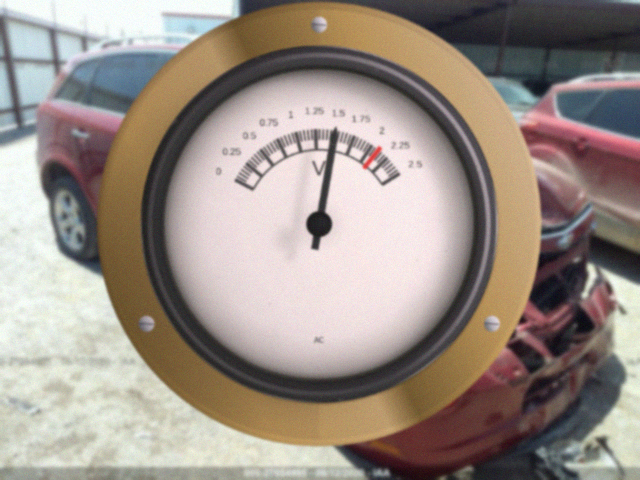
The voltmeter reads {"value": 1.5, "unit": "V"}
